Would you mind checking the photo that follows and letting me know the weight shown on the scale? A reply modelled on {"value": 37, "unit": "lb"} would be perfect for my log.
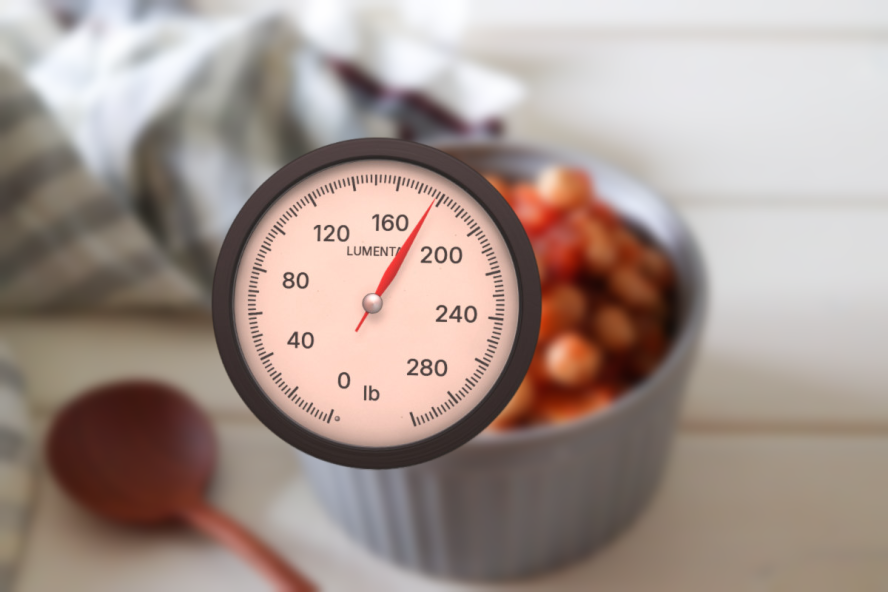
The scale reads {"value": 178, "unit": "lb"}
